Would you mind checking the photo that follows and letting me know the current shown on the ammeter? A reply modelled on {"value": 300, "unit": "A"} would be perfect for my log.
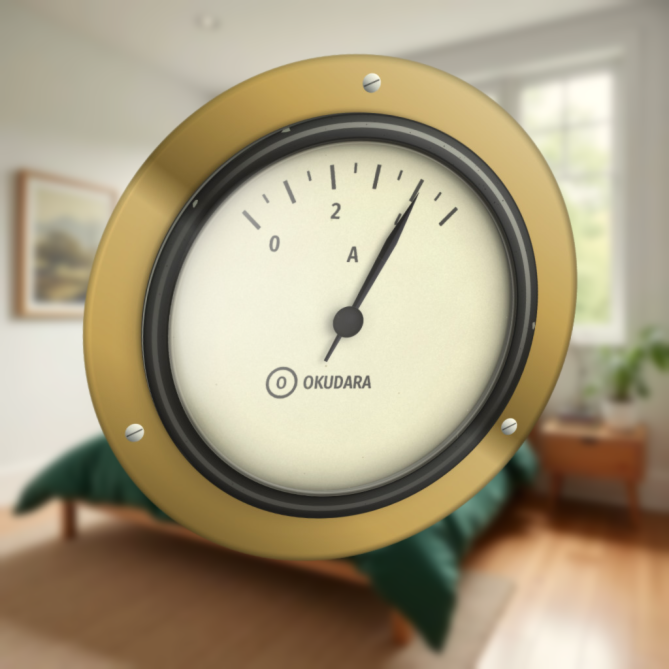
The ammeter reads {"value": 4, "unit": "A"}
